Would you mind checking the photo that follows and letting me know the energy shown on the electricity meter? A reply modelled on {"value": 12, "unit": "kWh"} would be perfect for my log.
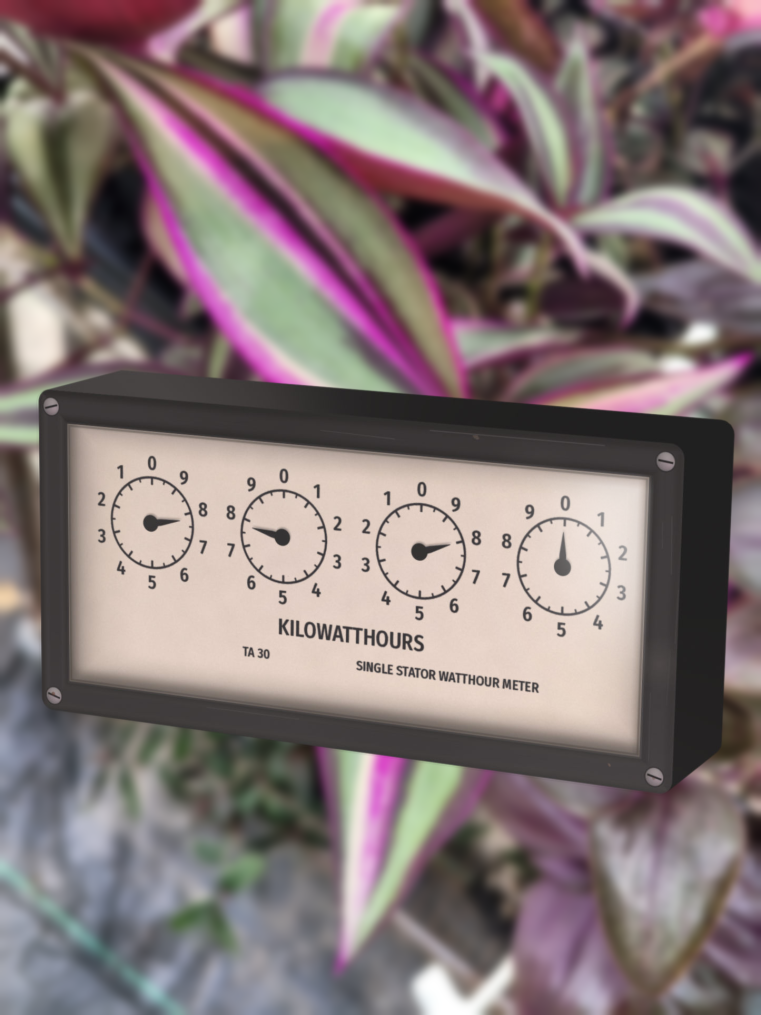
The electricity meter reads {"value": 7780, "unit": "kWh"}
